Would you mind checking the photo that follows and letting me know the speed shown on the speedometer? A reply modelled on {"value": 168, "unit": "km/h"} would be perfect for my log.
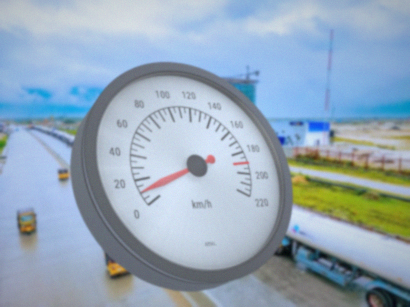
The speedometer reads {"value": 10, "unit": "km/h"}
